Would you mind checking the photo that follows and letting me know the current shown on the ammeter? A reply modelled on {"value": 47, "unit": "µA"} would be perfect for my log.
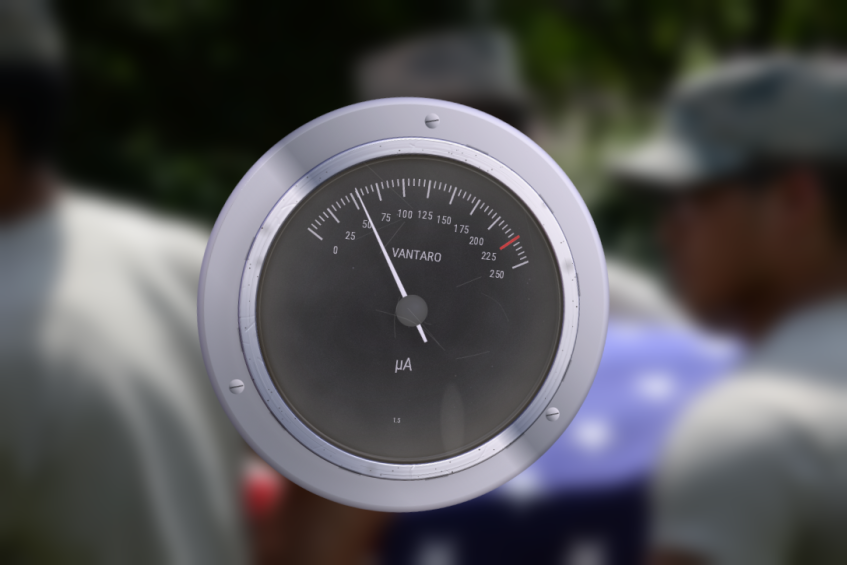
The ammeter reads {"value": 55, "unit": "µA"}
